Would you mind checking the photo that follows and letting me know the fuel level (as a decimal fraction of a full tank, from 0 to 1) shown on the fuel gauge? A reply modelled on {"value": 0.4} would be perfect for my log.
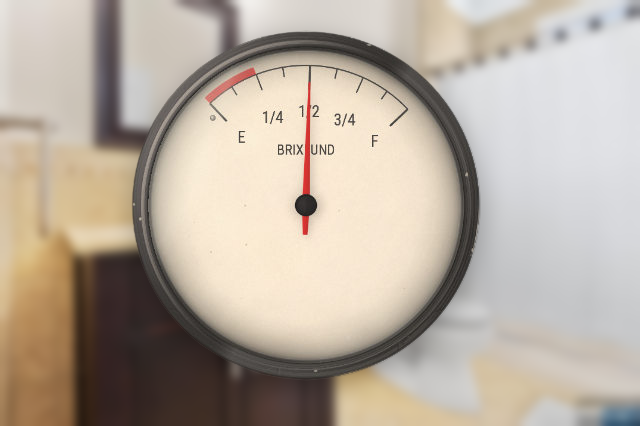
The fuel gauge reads {"value": 0.5}
